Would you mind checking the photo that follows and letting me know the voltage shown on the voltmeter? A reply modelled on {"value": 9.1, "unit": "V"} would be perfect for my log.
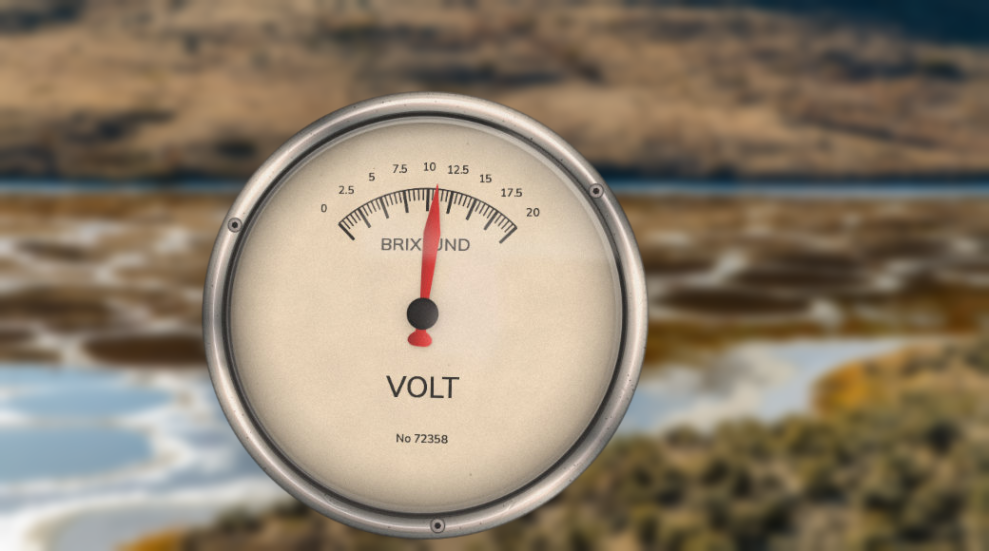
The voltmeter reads {"value": 11, "unit": "V"}
